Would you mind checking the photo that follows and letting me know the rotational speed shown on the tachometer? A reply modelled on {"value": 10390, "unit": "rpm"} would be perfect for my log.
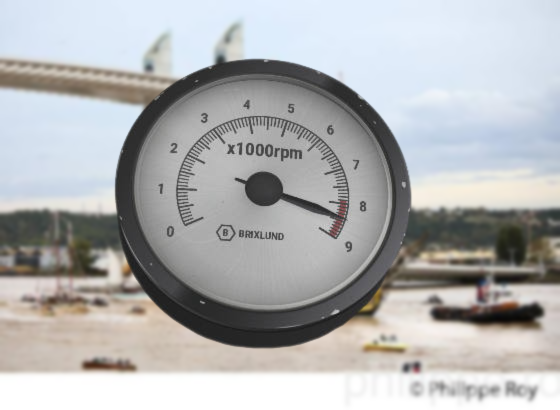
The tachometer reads {"value": 8500, "unit": "rpm"}
